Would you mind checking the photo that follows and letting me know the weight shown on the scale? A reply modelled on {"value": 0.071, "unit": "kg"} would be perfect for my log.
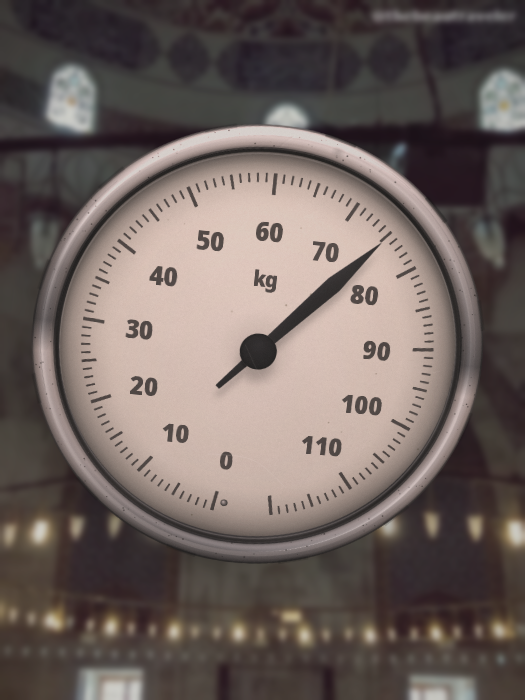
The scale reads {"value": 75, "unit": "kg"}
